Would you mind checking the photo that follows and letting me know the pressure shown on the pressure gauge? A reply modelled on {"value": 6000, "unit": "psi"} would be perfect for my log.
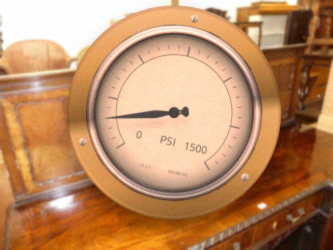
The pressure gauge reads {"value": 150, "unit": "psi"}
